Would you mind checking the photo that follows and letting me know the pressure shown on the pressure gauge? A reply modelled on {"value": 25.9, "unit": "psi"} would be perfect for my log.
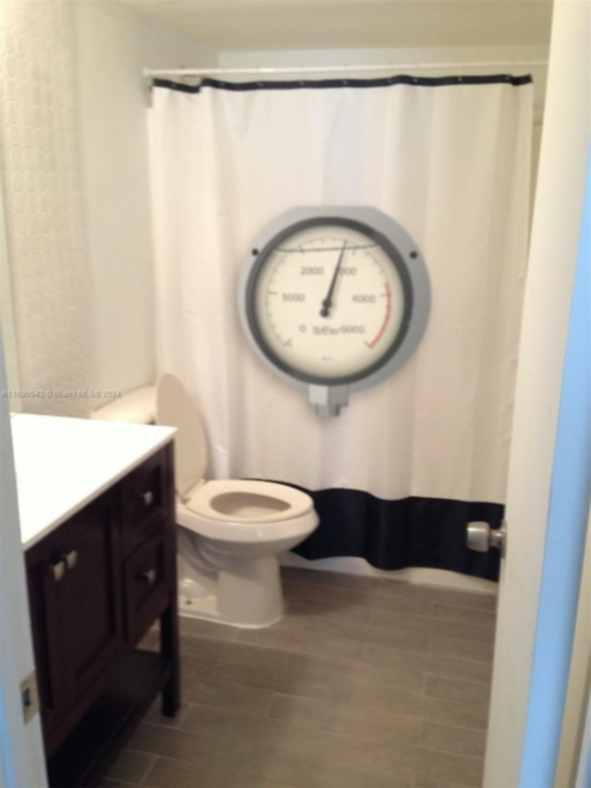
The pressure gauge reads {"value": 2800, "unit": "psi"}
